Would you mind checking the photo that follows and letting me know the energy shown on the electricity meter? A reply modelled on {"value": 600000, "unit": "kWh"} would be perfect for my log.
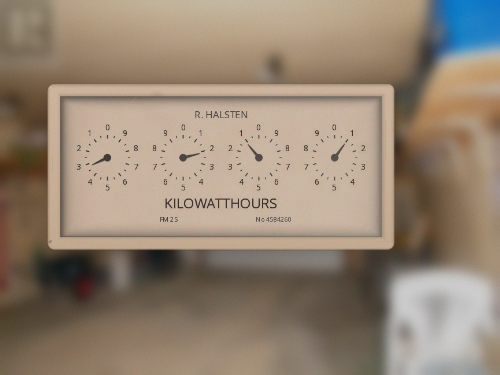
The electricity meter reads {"value": 3211, "unit": "kWh"}
